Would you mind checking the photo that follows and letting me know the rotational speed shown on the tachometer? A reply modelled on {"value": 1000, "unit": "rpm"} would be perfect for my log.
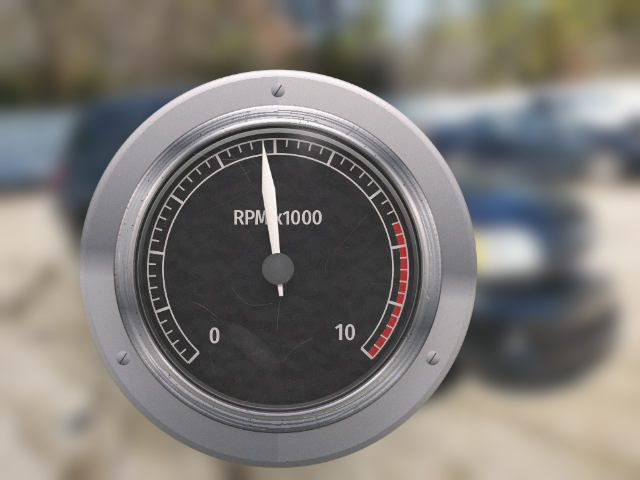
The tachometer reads {"value": 4800, "unit": "rpm"}
